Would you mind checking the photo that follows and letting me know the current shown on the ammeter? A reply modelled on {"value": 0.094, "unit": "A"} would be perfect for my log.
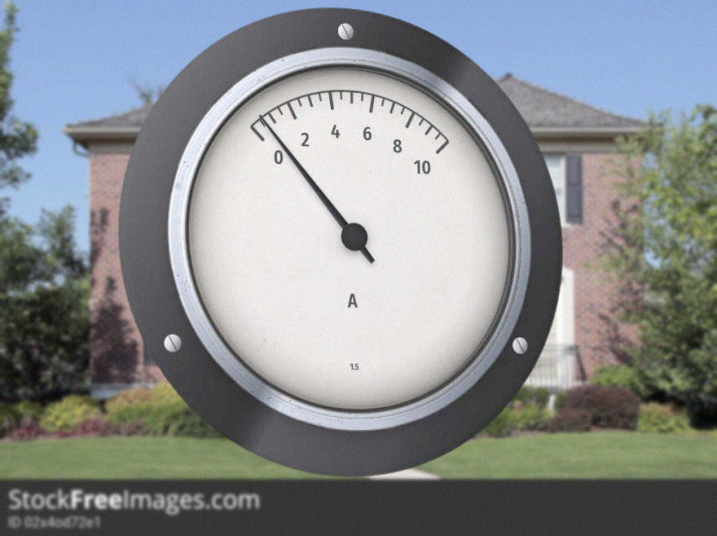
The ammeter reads {"value": 0.5, "unit": "A"}
